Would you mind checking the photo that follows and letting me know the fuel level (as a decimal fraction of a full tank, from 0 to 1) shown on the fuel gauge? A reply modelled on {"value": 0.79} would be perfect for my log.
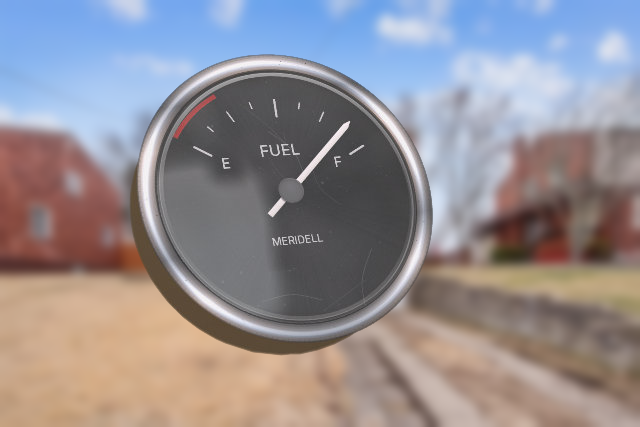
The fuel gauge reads {"value": 0.875}
